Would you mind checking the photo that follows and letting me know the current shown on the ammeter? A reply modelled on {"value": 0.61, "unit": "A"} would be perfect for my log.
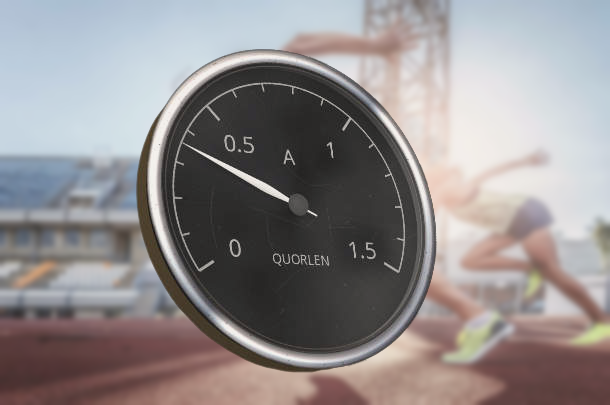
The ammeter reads {"value": 0.35, "unit": "A"}
